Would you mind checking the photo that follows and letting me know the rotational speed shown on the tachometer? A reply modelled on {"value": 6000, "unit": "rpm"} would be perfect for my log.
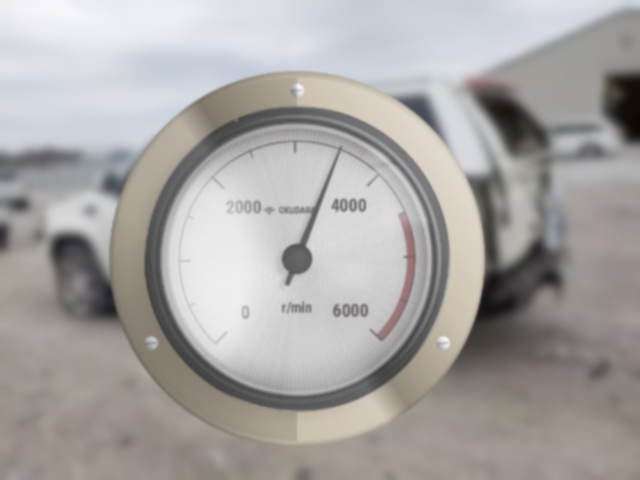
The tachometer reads {"value": 3500, "unit": "rpm"}
